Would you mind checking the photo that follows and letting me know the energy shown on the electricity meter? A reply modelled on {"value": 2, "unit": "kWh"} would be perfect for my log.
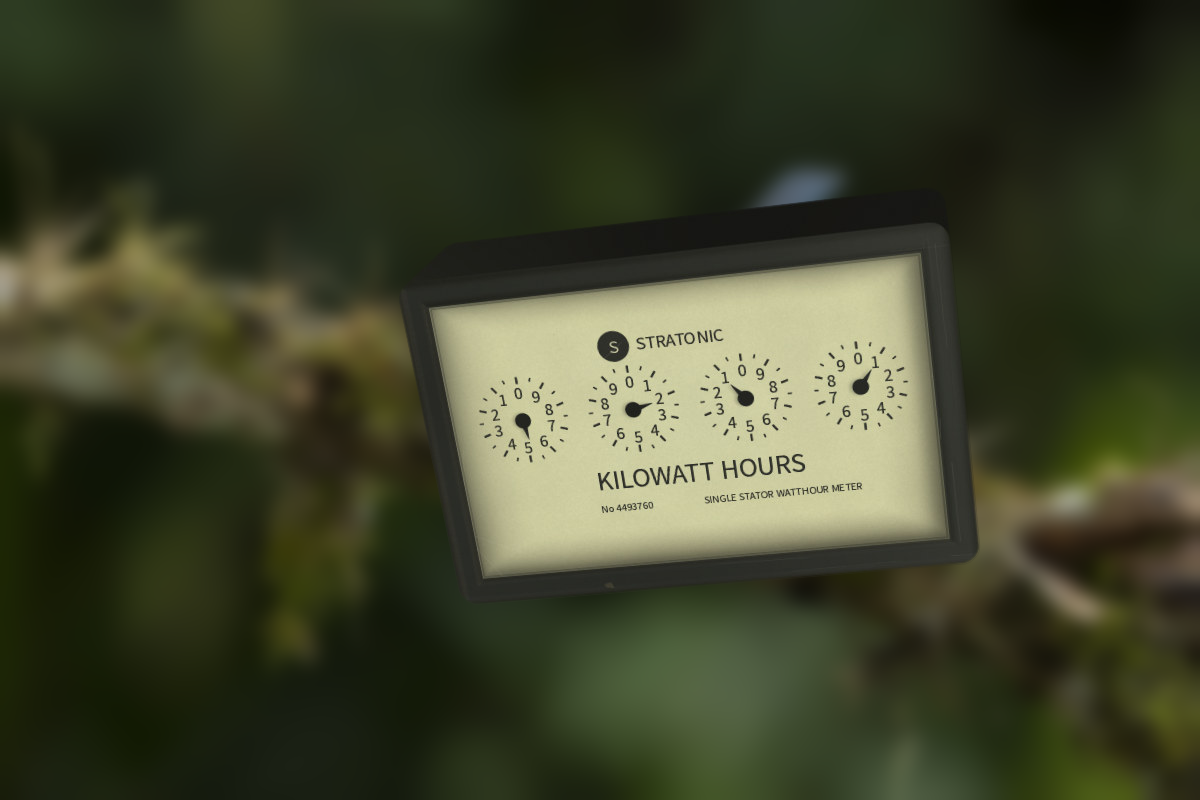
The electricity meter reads {"value": 5211, "unit": "kWh"}
